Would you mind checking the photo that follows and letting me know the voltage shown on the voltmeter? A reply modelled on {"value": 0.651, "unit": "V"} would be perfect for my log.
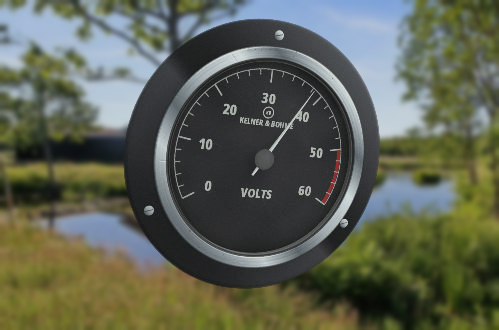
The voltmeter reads {"value": 38, "unit": "V"}
